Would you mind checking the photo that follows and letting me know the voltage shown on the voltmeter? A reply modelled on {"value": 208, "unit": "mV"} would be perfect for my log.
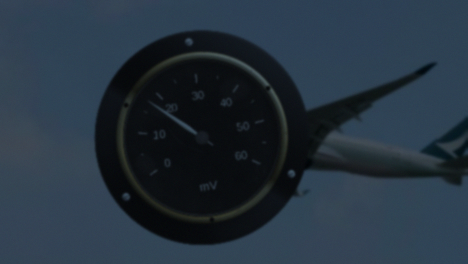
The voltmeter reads {"value": 17.5, "unit": "mV"}
